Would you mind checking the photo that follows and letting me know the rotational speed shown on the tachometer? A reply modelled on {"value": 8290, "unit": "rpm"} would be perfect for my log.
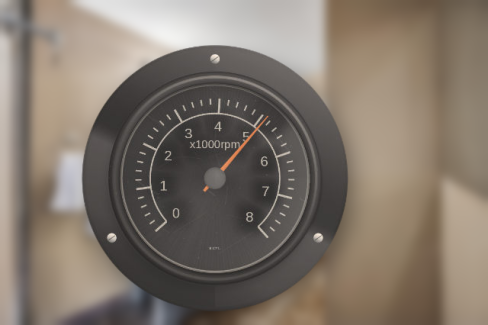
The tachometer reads {"value": 5100, "unit": "rpm"}
